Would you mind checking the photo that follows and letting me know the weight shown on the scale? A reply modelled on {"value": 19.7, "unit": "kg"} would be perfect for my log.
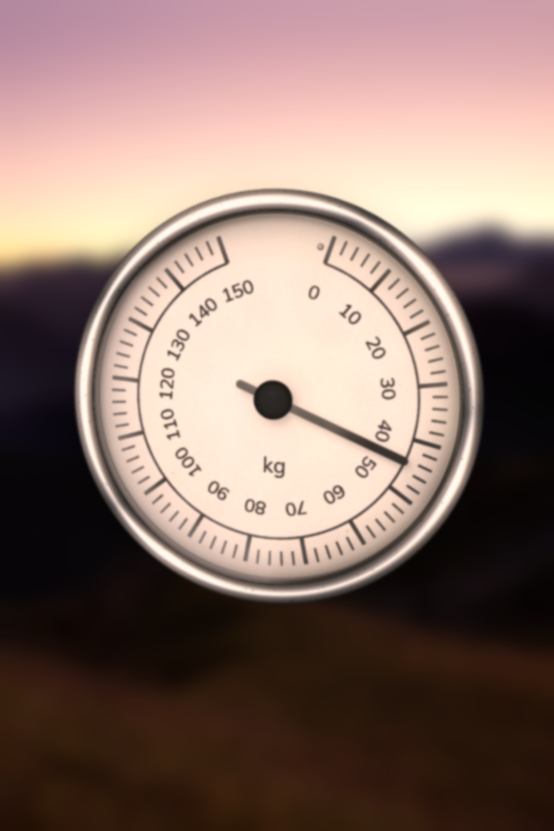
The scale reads {"value": 44, "unit": "kg"}
